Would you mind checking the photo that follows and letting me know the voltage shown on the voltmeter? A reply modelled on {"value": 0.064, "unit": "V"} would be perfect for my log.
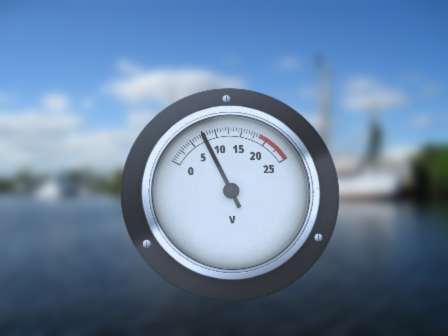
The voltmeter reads {"value": 7.5, "unit": "V"}
